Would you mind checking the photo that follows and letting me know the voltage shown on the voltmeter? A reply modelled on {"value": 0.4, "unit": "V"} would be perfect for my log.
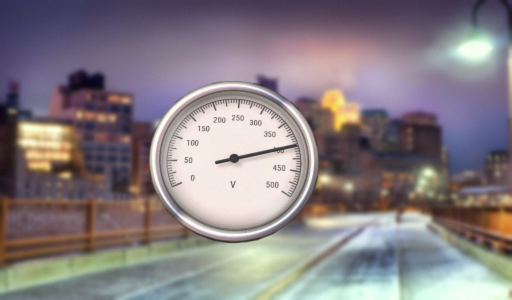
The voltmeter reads {"value": 400, "unit": "V"}
